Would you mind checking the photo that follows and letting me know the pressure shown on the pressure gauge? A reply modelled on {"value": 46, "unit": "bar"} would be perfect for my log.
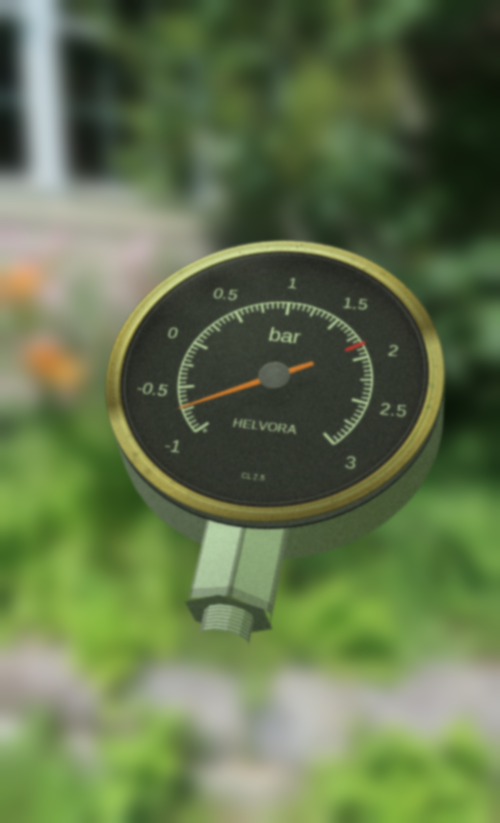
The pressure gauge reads {"value": -0.75, "unit": "bar"}
